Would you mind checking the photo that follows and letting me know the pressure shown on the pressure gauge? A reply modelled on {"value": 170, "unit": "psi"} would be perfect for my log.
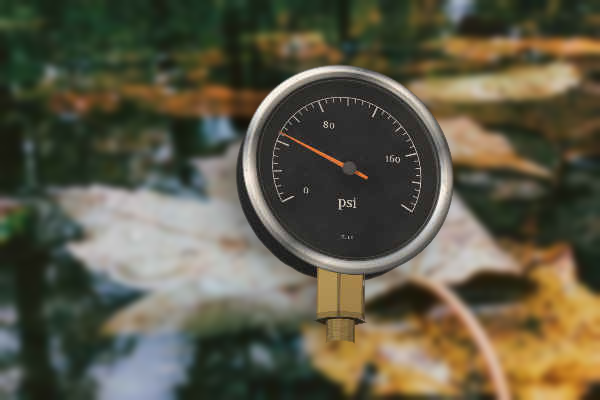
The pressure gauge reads {"value": 45, "unit": "psi"}
